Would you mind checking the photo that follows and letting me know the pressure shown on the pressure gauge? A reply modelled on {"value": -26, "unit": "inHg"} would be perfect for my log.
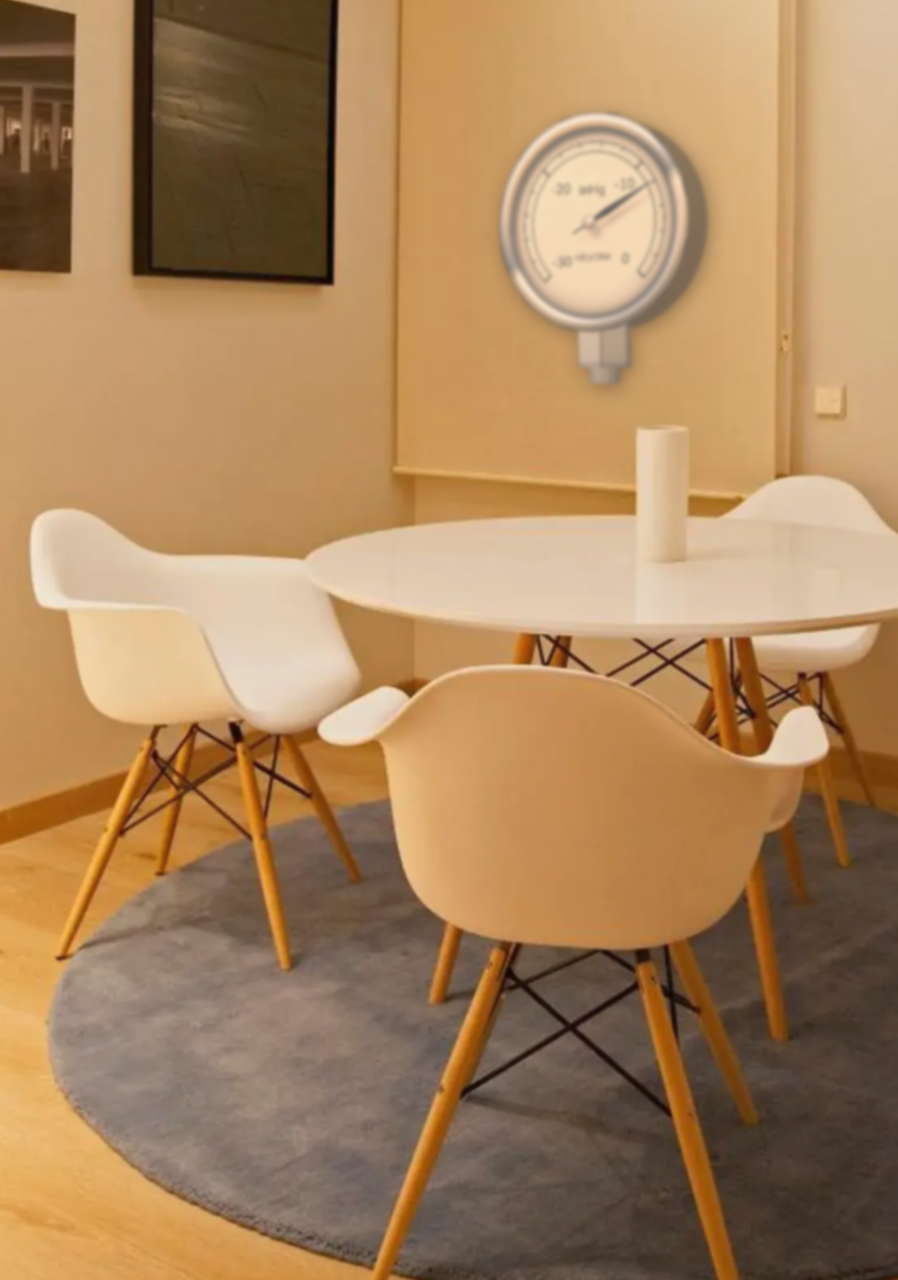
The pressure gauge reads {"value": -8, "unit": "inHg"}
